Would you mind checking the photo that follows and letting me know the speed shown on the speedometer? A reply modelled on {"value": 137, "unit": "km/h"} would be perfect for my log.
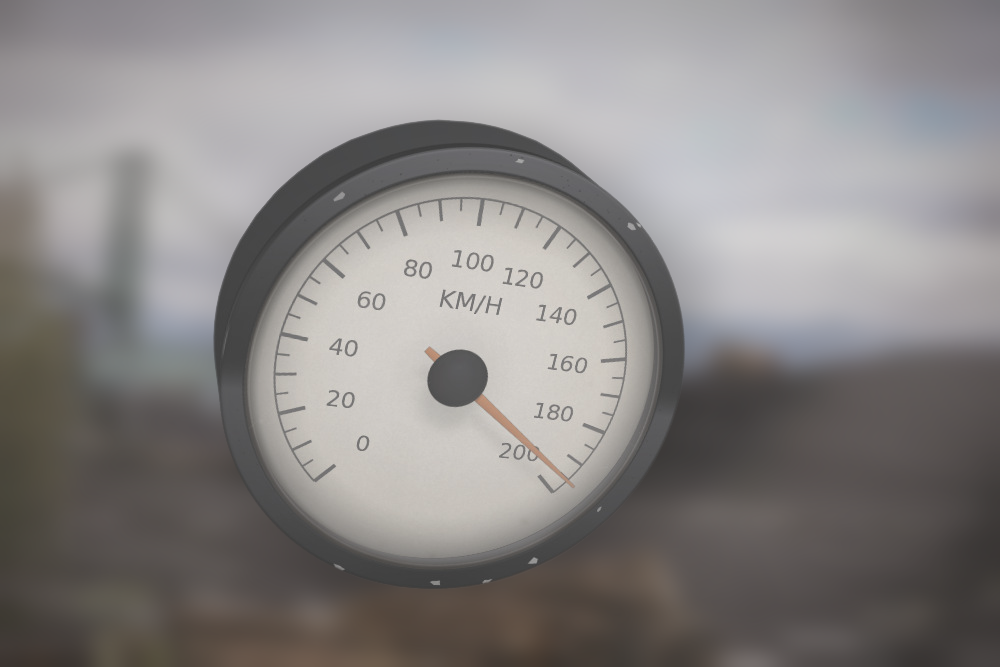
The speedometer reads {"value": 195, "unit": "km/h"}
